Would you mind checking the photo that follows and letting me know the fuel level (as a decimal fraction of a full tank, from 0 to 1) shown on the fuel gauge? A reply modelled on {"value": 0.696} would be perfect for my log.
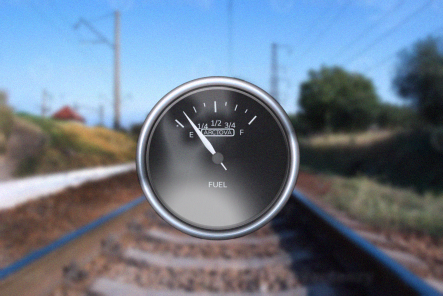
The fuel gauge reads {"value": 0.125}
